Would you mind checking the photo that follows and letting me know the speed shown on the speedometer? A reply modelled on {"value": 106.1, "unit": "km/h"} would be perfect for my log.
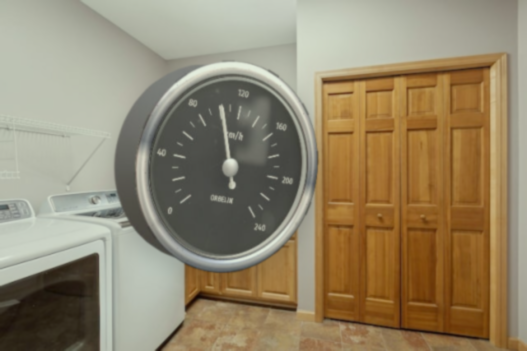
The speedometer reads {"value": 100, "unit": "km/h"}
